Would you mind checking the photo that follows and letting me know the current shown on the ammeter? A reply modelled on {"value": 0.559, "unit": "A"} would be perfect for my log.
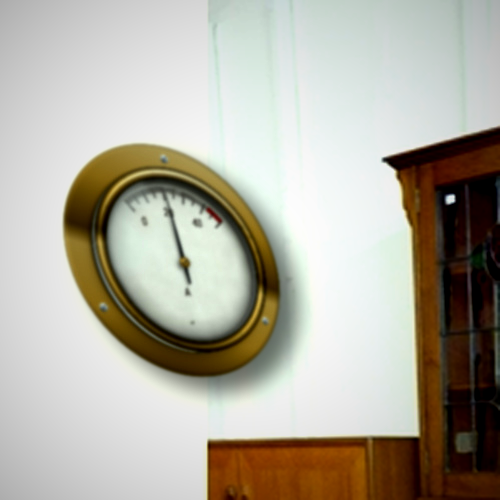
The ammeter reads {"value": 20, "unit": "A"}
